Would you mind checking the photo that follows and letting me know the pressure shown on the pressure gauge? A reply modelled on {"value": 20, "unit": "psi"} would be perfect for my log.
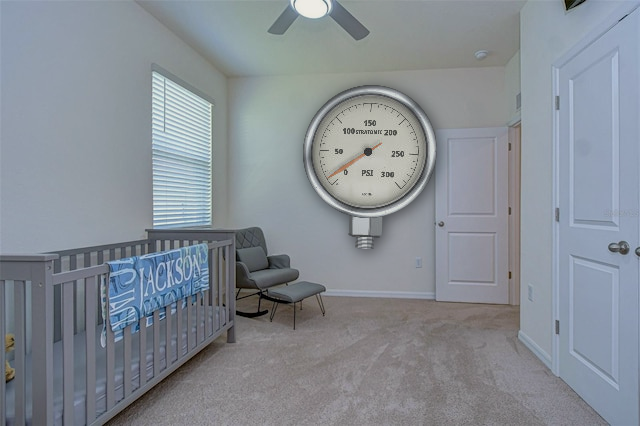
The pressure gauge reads {"value": 10, "unit": "psi"}
